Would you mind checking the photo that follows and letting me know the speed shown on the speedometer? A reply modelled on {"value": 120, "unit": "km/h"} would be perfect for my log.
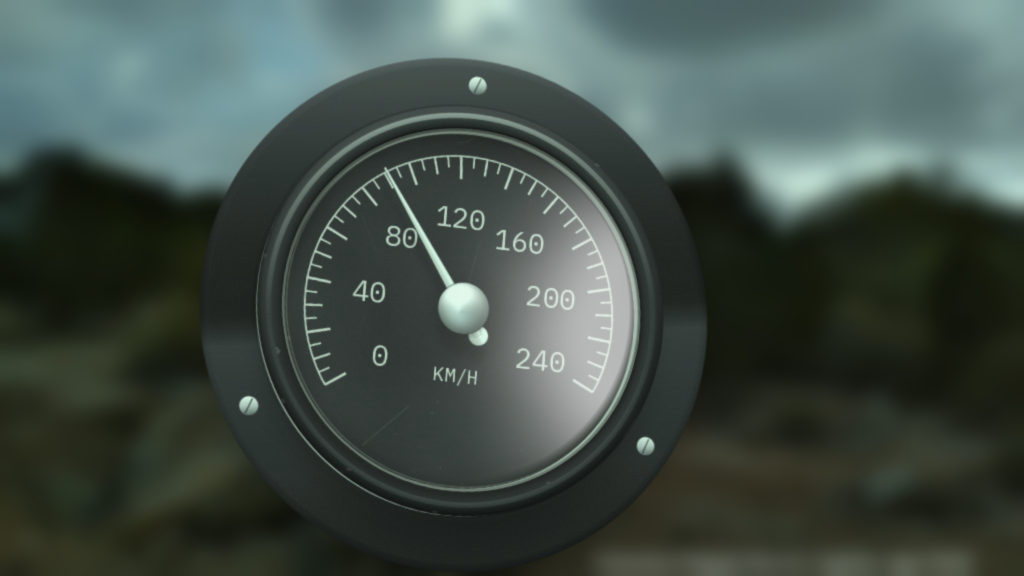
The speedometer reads {"value": 90, "unit": "km/h"}
